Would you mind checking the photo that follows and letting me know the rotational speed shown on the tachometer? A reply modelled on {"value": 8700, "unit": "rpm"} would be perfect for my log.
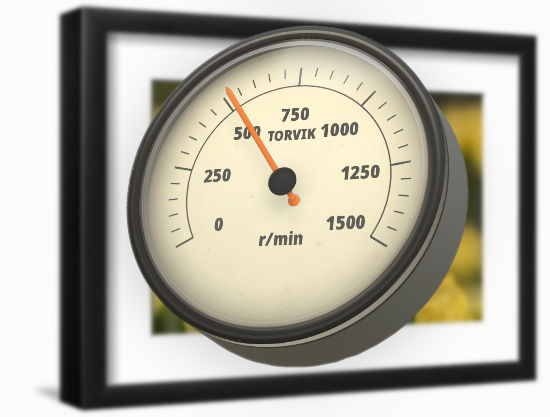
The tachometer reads {"value": 525, "unit": "rpm"}
